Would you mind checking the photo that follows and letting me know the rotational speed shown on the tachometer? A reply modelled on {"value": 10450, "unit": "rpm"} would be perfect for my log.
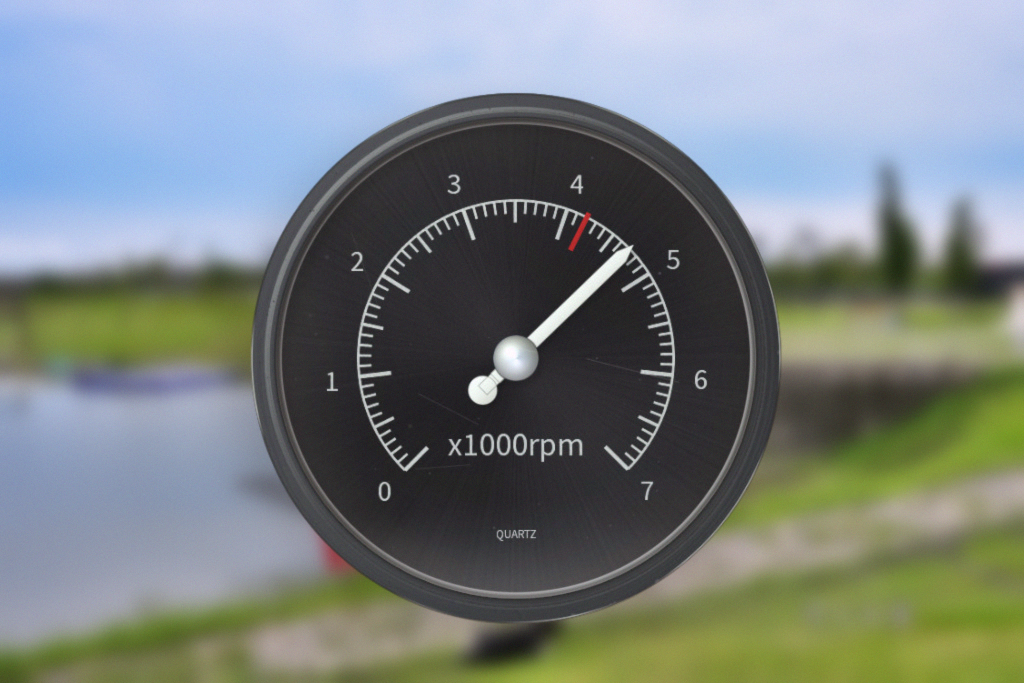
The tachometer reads {"value": 4700, "unit": "rpm"}
